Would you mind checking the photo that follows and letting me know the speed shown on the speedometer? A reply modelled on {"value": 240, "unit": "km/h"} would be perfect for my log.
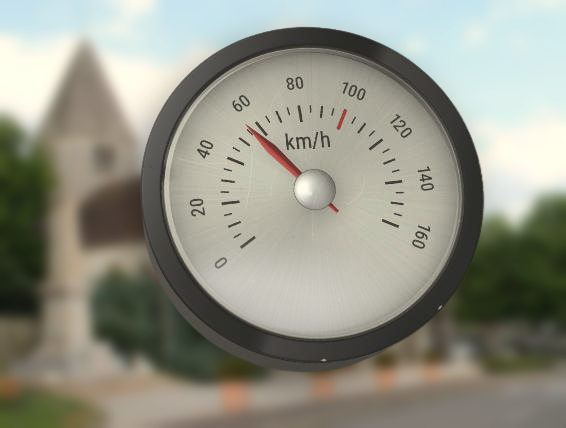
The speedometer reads {"value": 55, "unit": "km/h"}
